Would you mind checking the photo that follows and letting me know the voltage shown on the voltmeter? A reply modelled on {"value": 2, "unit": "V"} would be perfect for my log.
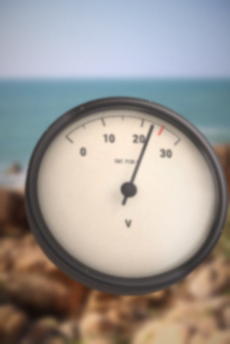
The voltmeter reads {"value": 22.5, "unit": "V"}
